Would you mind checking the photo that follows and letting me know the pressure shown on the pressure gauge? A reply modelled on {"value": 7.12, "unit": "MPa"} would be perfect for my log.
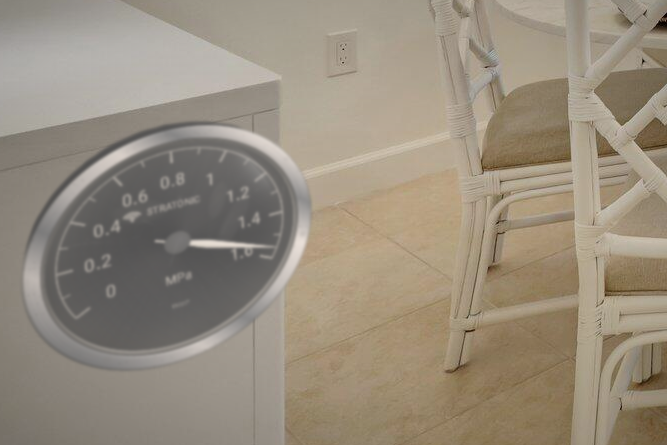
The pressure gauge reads {"value": 1.55, "unit": "MPa"}
